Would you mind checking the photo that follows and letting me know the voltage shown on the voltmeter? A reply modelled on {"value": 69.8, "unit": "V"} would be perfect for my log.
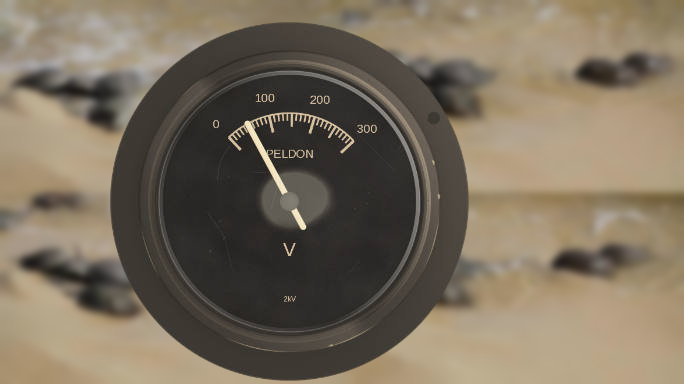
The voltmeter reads {"value": 50, "unit": "V"}
